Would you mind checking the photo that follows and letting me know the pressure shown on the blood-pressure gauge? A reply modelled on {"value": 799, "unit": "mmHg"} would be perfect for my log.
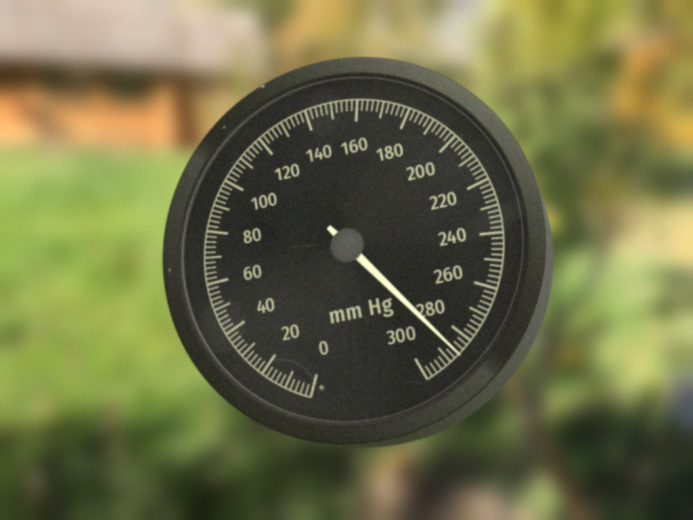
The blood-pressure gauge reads {"value": 286, "unit": "mmHg"}
